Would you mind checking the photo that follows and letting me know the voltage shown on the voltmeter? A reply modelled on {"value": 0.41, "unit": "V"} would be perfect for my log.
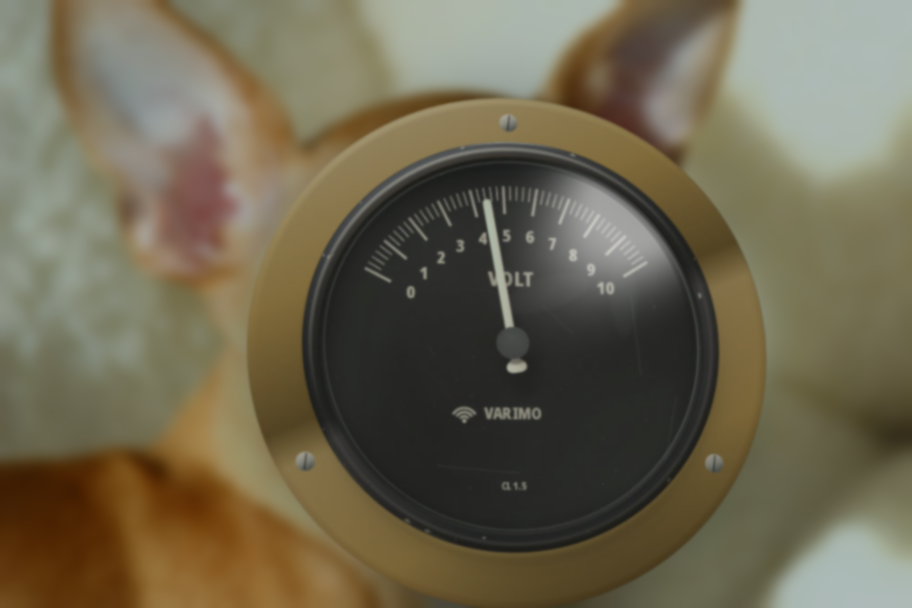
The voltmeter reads {"value": 4.4, "unit": "V"}
